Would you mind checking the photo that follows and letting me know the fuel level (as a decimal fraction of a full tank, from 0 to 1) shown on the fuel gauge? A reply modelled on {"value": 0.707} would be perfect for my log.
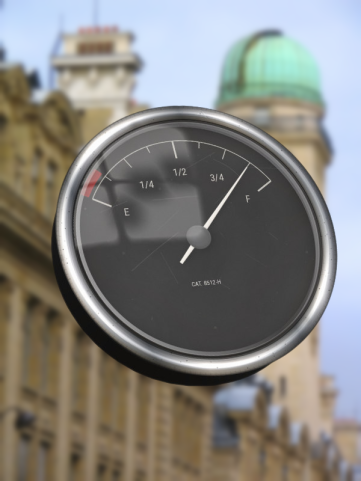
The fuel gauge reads {"value": 0.875}
